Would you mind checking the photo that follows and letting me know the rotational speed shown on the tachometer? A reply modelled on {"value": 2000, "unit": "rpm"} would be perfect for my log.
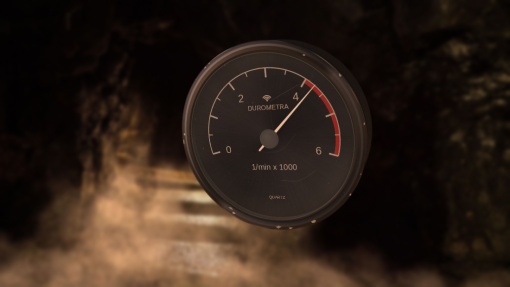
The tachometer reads {"value": 4250, "unit": "rpm"}
